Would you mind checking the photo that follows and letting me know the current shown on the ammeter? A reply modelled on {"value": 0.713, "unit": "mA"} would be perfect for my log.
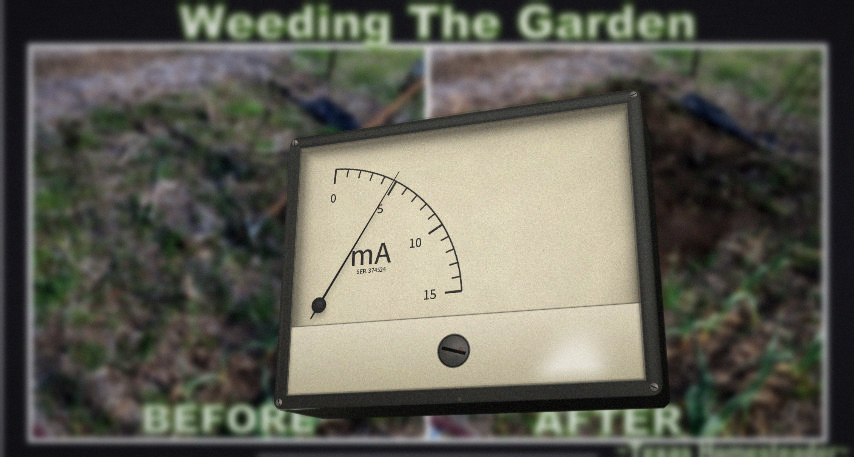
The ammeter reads {"value": 5, "unit": "mA"}
